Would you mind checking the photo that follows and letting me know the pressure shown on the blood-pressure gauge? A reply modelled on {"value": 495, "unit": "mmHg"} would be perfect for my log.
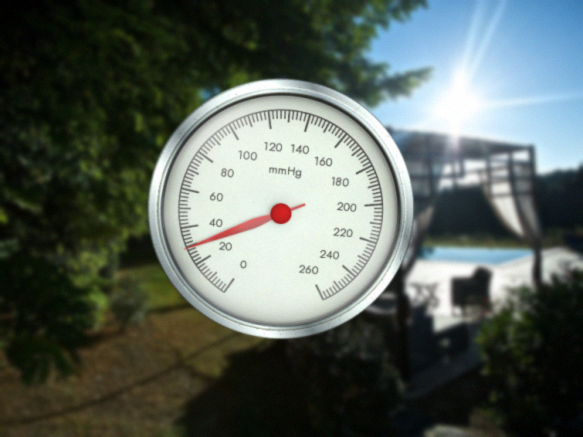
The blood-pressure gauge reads {"value": 30, "unit": "mmHg"}
